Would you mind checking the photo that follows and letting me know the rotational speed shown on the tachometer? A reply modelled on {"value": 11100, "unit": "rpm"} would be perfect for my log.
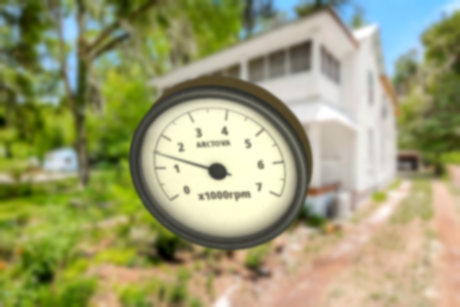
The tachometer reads {"value": 1500, "unit": "rpm"}
